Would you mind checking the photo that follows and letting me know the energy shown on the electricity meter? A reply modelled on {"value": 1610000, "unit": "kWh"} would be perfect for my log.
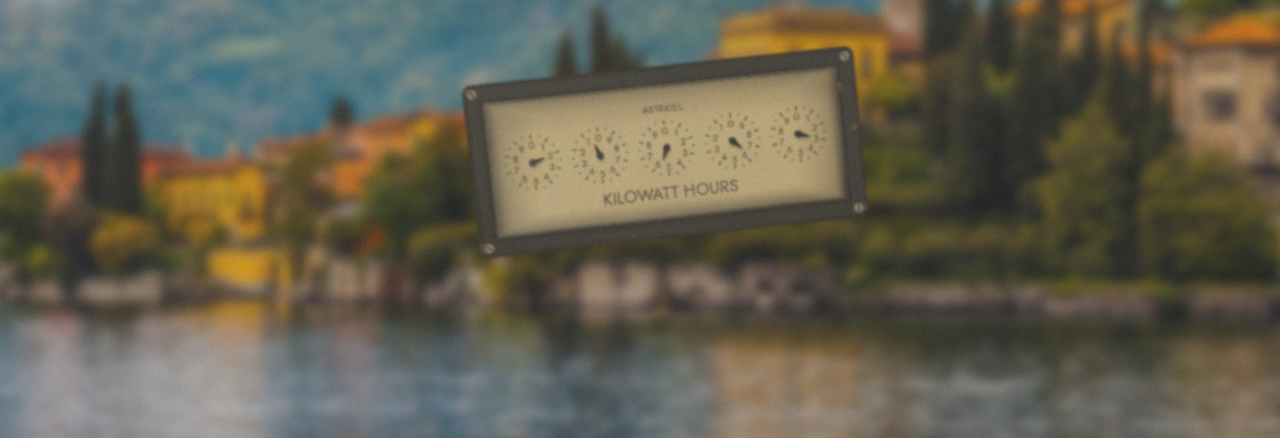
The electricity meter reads {"value": 20563, "unit": "kWh"}
